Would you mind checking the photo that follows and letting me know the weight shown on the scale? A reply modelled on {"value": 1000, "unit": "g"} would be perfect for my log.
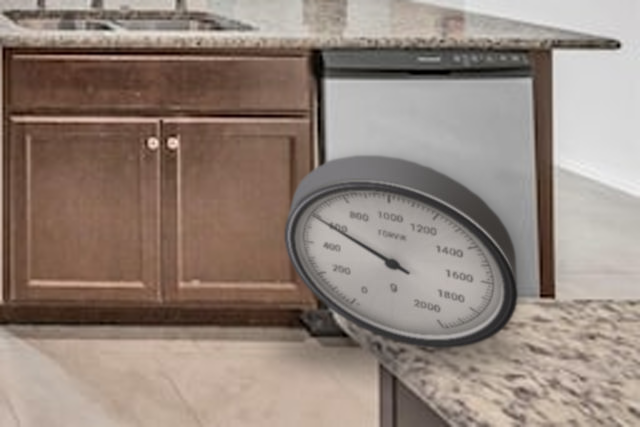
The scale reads {"value": 600, "unit": "g"}
